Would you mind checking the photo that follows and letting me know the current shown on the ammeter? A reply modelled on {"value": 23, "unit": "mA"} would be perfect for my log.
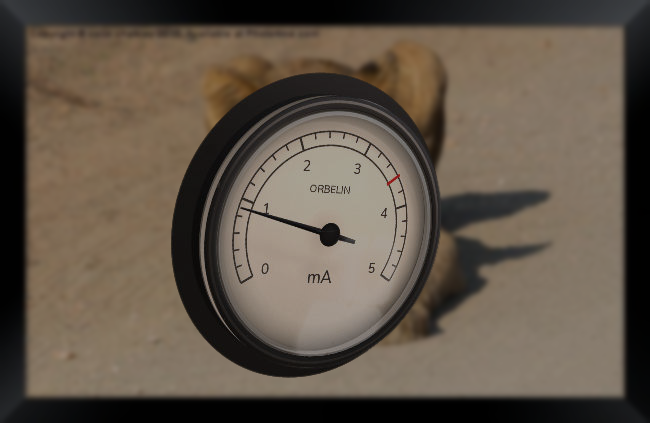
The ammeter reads {"value": 0.9, "unit": "mA"}
